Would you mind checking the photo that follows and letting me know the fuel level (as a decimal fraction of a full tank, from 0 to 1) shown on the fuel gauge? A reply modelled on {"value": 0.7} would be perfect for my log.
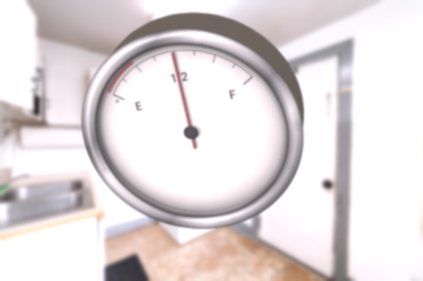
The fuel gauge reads {"value": 0.5}
